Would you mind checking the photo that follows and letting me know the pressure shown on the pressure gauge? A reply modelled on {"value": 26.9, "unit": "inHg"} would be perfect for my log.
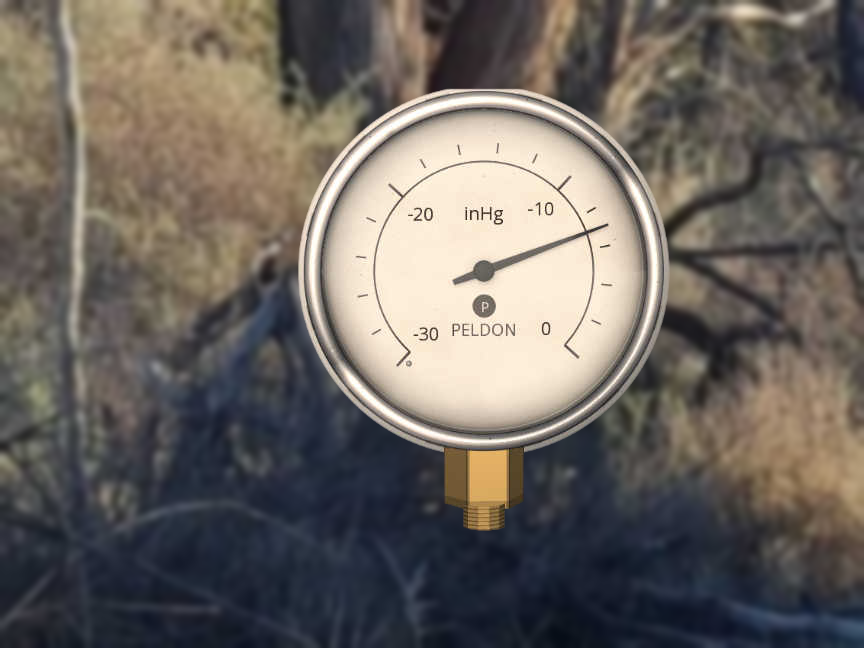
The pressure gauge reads {"value": -7, "unit": "inHg"}
